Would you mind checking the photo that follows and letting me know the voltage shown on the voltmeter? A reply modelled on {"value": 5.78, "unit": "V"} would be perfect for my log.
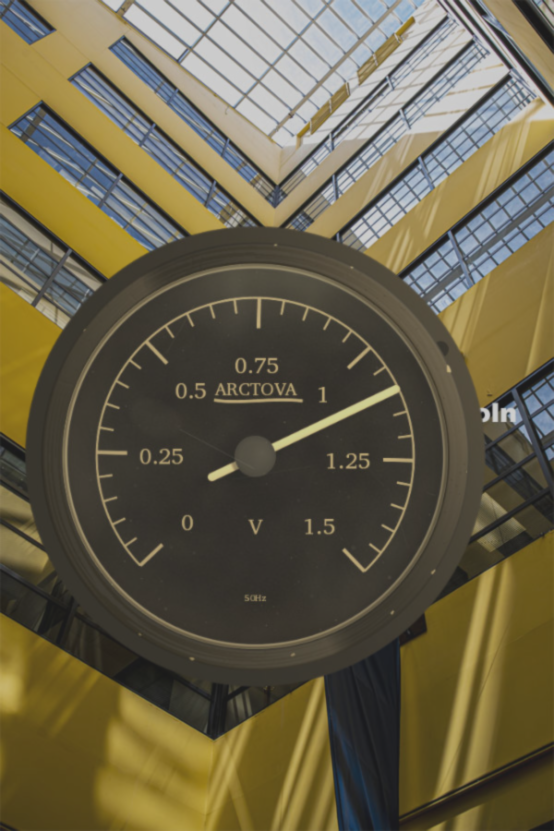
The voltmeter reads {"value": 1.1, "unit": "V"}
